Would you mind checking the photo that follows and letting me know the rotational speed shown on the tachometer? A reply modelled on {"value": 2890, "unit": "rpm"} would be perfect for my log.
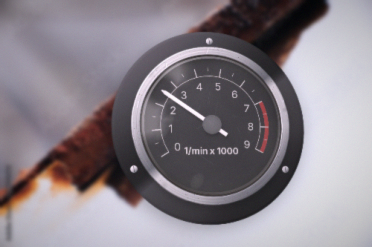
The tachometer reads {"value": 2500, "unit": "rpm"}
